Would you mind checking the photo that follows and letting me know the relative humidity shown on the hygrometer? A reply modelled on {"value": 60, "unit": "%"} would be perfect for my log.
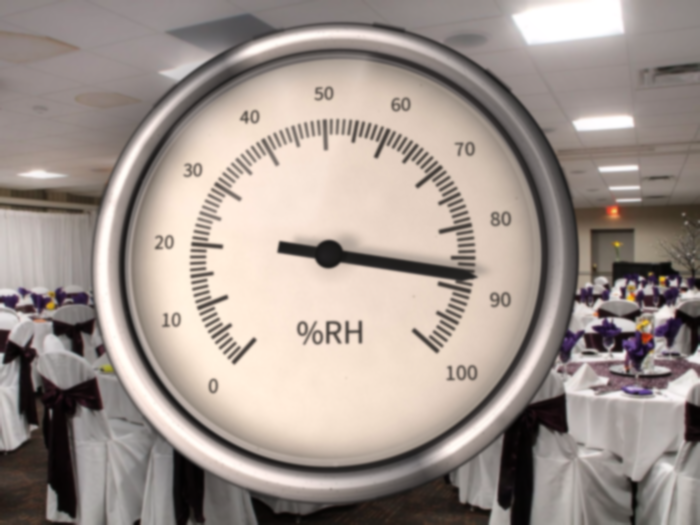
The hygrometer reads {"value": 88, "unit": "%"}
